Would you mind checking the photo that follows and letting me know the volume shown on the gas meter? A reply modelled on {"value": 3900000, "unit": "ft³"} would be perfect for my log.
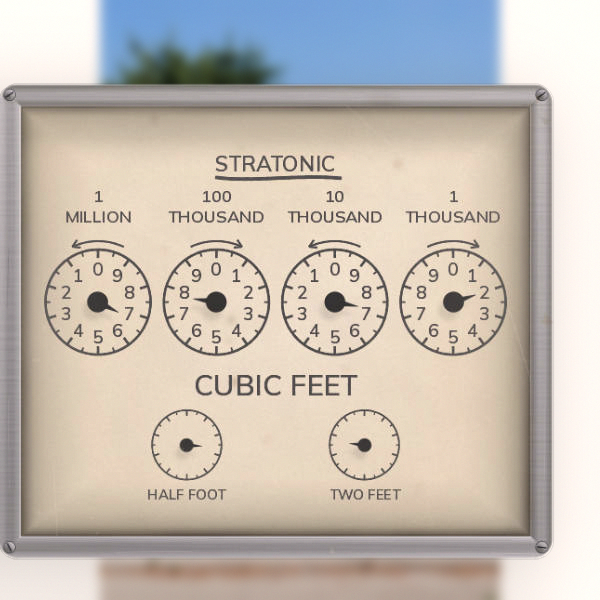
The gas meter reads {"value": 677200, "unit": "ft³"}
